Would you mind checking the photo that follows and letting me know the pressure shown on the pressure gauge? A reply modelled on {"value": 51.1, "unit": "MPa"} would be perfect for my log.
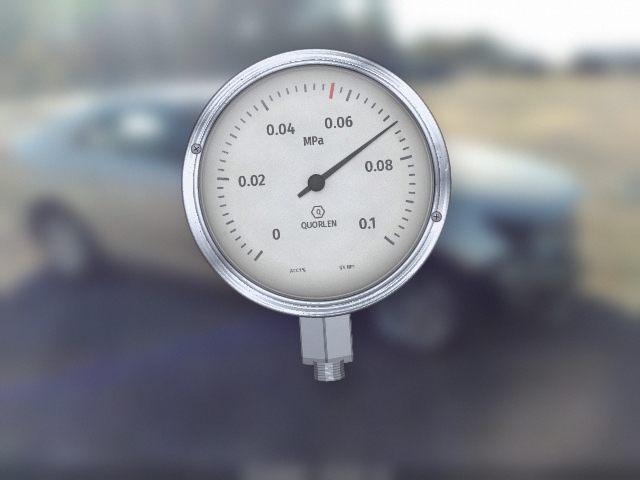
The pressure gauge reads {"value": 0.072, "unit": "MPa"}
